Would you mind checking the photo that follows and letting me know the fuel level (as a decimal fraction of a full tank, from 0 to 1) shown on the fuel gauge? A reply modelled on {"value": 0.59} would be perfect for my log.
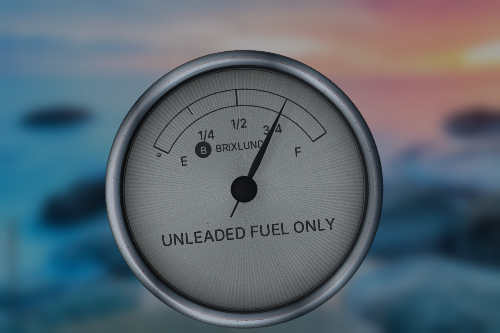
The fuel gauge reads {"value": 0.75}
